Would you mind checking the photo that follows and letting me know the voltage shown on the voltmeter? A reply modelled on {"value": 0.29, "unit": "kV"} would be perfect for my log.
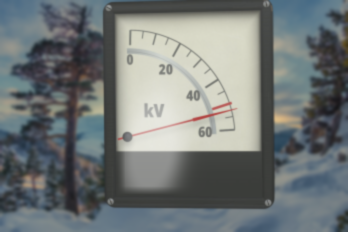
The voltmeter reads {"value": 52.5, "unit": "kV"}
